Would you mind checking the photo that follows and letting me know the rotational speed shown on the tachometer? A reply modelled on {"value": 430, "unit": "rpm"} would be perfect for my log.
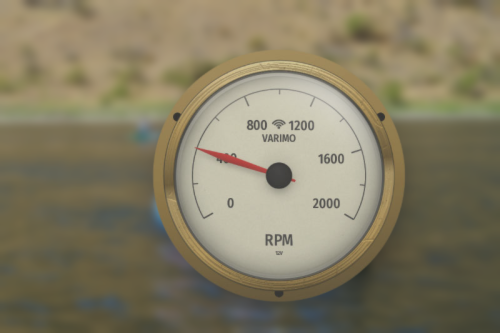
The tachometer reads {"value": 400, "unit": "rpm"}
